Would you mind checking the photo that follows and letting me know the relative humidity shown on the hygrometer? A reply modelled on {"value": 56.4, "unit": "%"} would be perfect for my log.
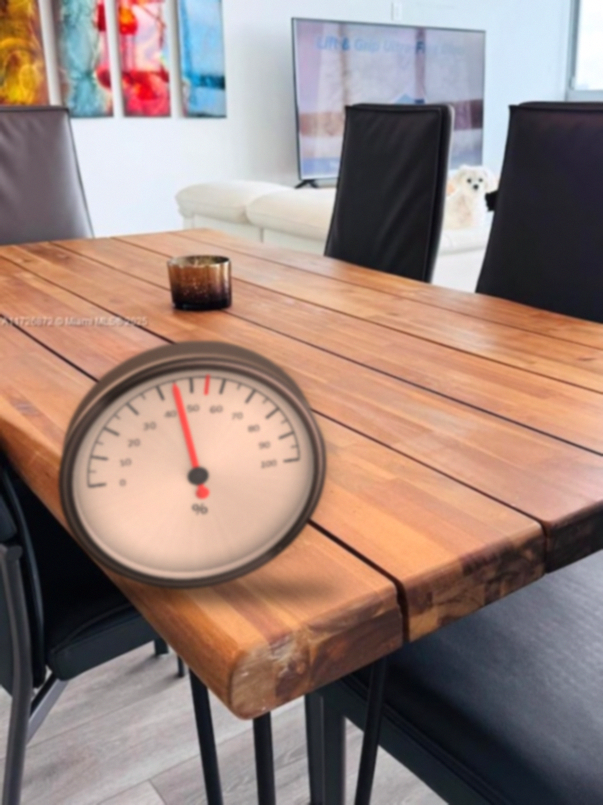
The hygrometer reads {"value": 45, "unit": "%"}
